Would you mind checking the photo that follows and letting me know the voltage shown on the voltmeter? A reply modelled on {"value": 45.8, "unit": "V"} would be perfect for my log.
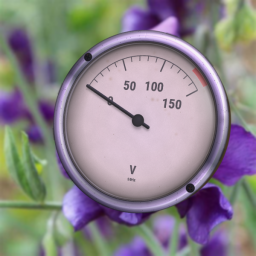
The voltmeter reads {"value": 0, "unit": "V"}
